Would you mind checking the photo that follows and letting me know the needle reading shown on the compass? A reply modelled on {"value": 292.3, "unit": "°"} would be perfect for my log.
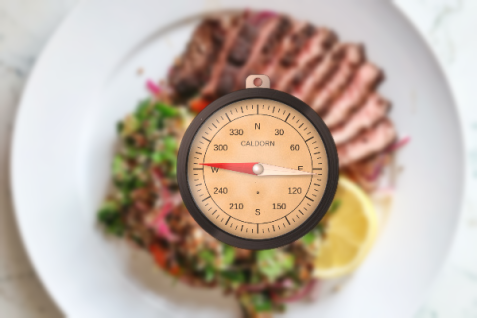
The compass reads {"value": 275, "unit": "°"}
